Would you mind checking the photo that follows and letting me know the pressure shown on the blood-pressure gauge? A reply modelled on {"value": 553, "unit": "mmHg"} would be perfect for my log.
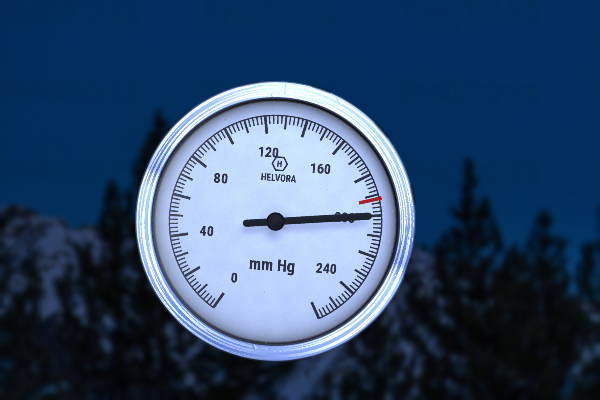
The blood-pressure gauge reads {"value": 200, "unit": "mmHg"}
